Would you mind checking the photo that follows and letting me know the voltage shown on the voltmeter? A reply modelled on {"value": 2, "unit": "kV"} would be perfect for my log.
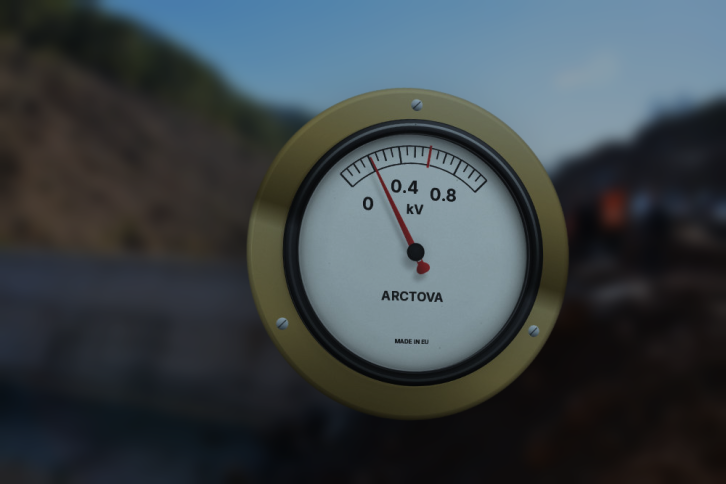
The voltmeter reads {"value": 0.2, "unit": "kV"}
